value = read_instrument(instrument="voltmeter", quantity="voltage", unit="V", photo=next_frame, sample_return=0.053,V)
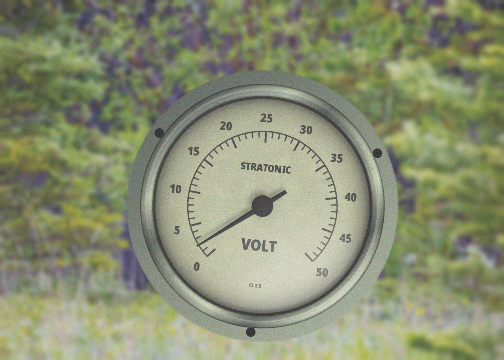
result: 2,V
